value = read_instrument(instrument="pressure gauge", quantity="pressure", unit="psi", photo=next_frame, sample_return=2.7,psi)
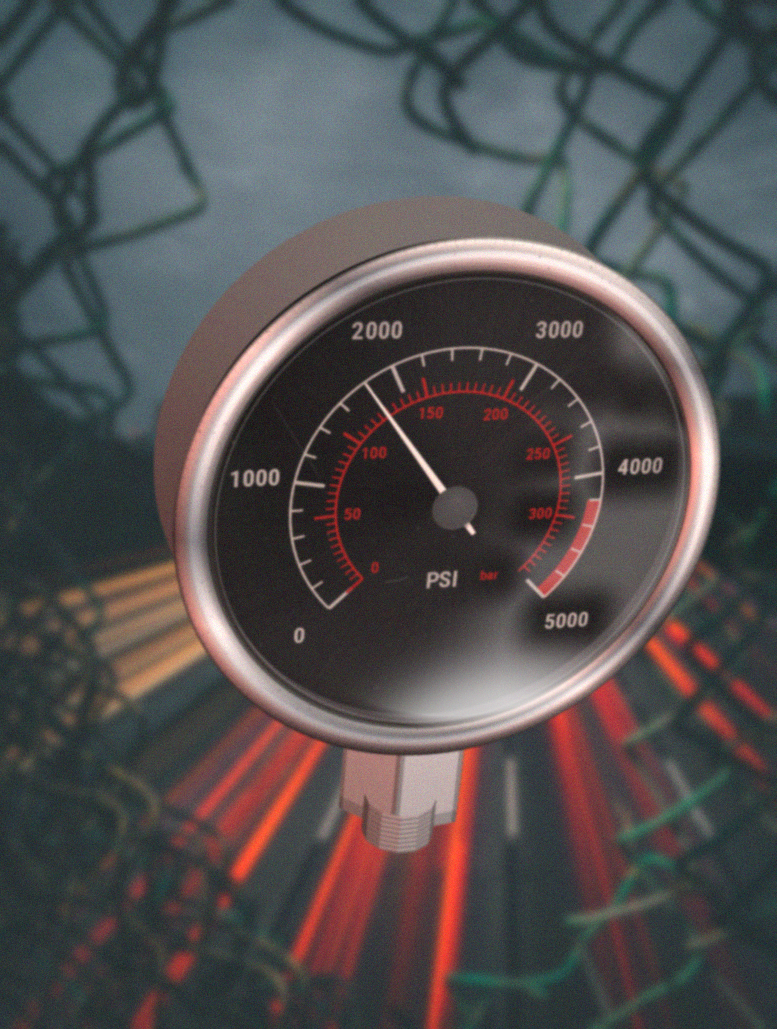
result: 1800,psi
